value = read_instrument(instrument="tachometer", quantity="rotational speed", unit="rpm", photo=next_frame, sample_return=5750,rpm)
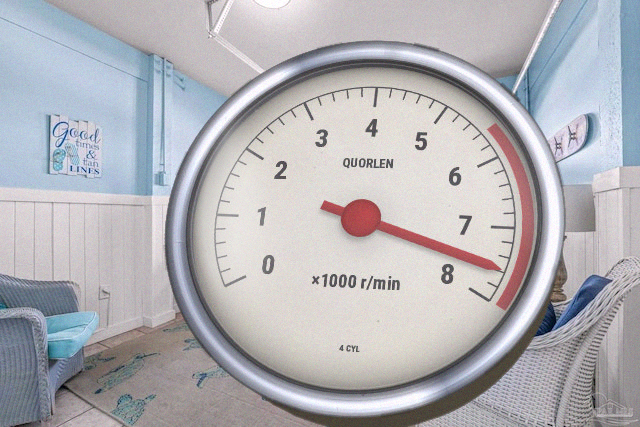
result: 7600,rpm
